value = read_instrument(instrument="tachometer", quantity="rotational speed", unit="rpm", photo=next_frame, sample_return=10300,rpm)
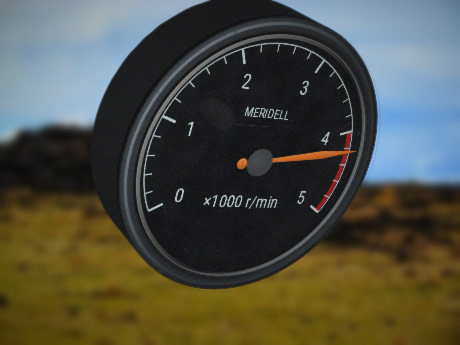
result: 4200,rpm
